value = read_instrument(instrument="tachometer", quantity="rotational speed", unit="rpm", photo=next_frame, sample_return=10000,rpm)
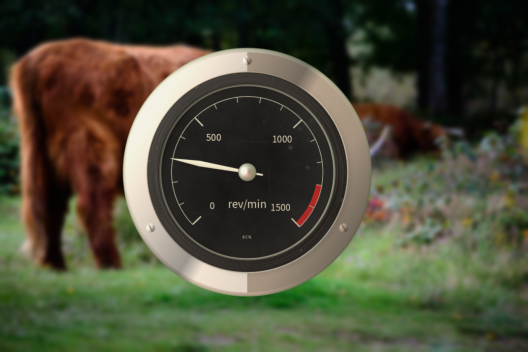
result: 300,rpm
